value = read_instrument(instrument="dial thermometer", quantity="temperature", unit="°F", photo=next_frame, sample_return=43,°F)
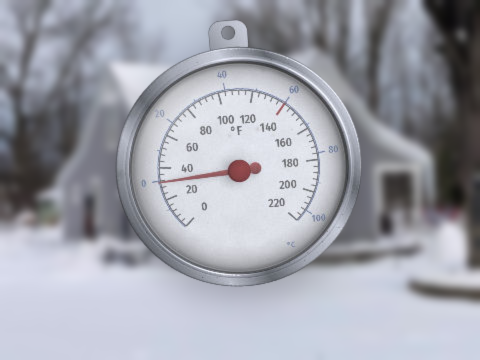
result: 32,°F
